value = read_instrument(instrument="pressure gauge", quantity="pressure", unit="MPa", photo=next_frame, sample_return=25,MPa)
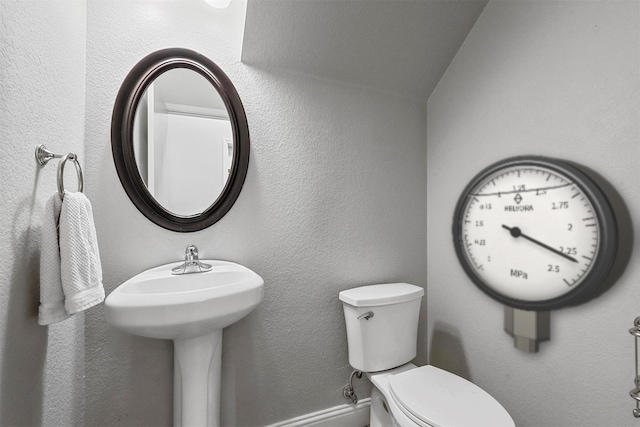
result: 2.3,MPa
